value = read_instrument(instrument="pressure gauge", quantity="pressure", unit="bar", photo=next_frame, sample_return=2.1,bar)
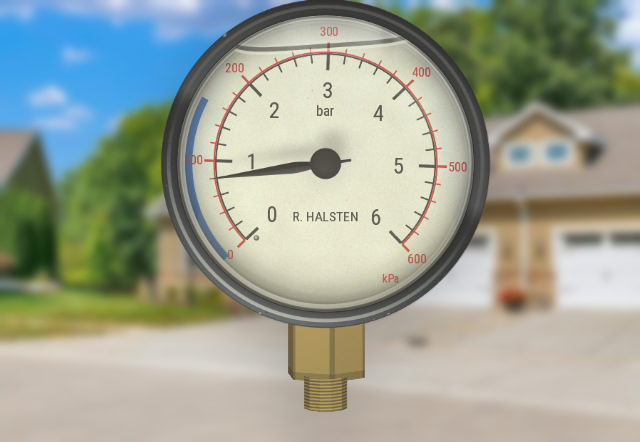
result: 0.8,bar
